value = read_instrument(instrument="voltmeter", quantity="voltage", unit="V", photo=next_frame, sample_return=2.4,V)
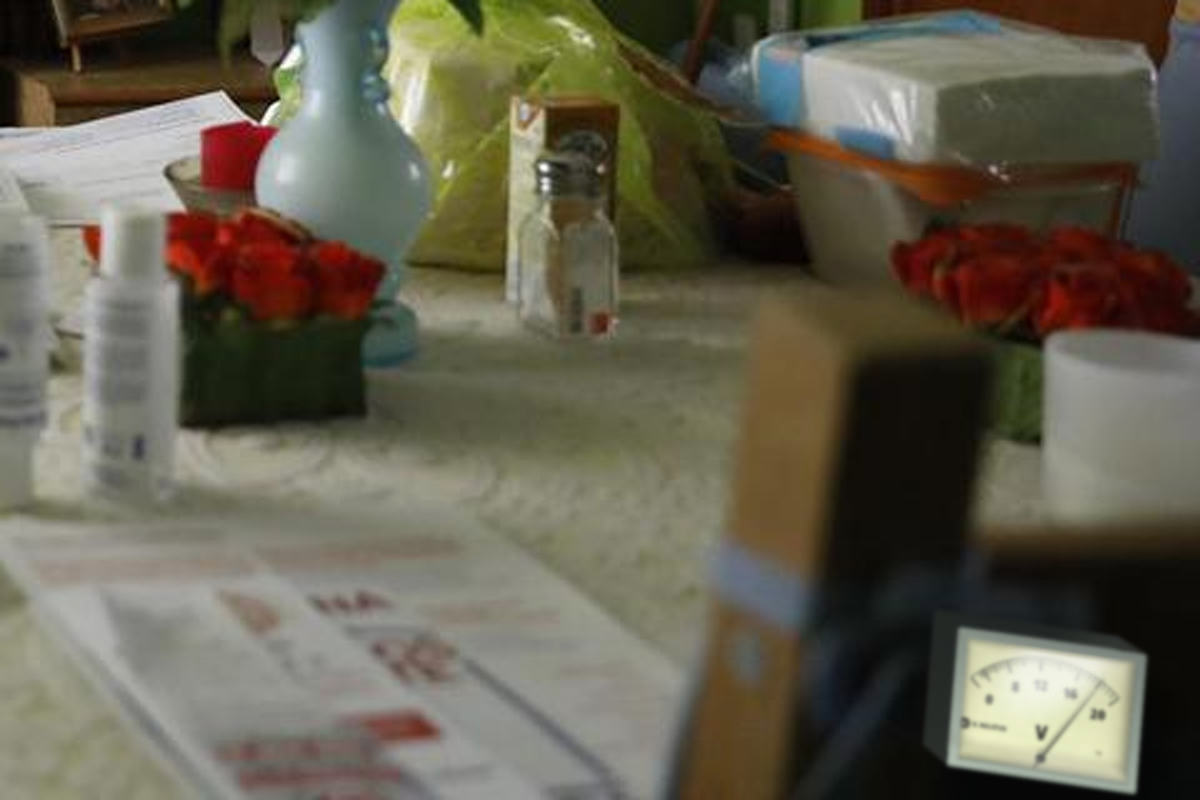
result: 18,V
